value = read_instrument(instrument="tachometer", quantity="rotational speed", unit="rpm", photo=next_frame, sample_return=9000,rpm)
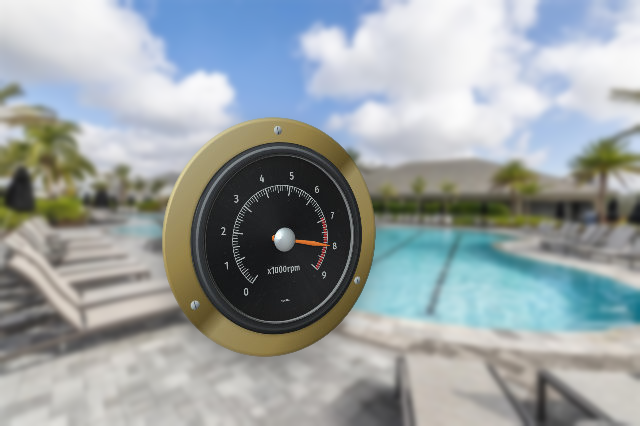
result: 8000,rpm
